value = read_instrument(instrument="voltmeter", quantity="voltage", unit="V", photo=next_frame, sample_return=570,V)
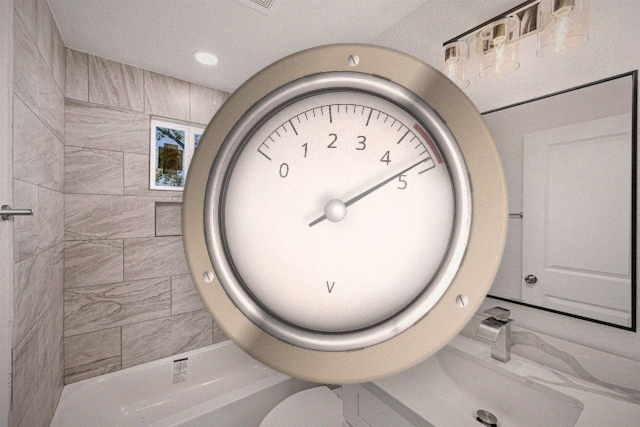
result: 4.8,V
